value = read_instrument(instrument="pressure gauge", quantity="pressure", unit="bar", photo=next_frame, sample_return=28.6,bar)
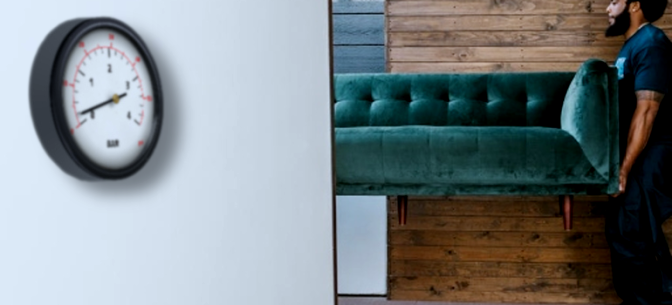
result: 0.2,bar
